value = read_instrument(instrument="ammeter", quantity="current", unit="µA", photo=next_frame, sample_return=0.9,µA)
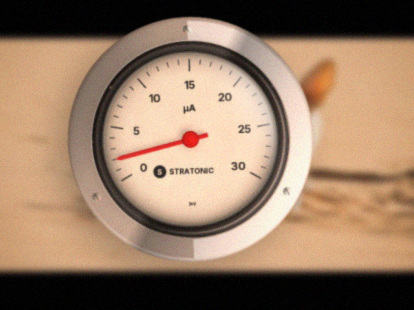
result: 2,µA
